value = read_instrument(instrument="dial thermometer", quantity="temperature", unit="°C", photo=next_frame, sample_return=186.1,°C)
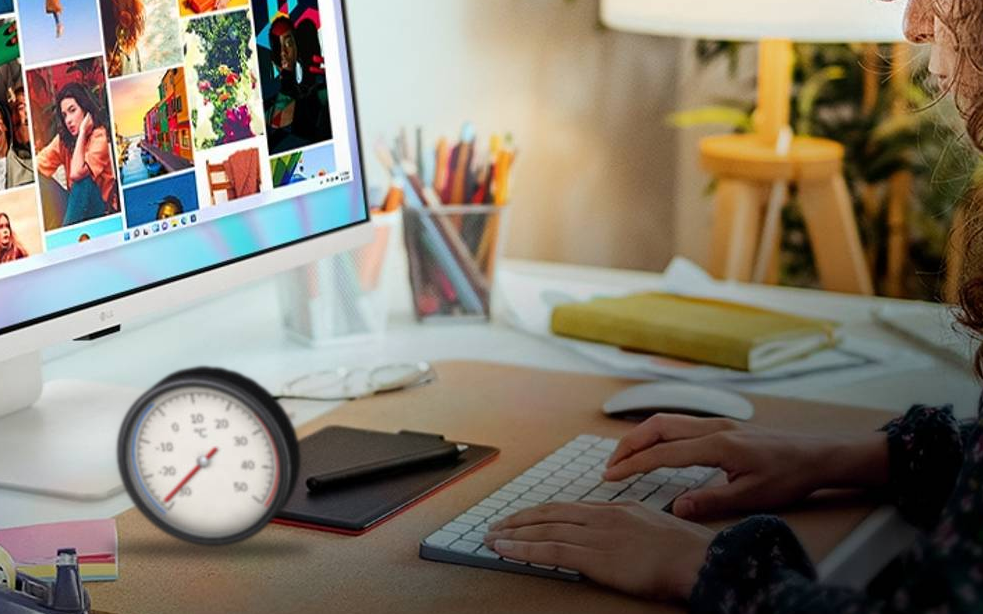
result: -28,°C
